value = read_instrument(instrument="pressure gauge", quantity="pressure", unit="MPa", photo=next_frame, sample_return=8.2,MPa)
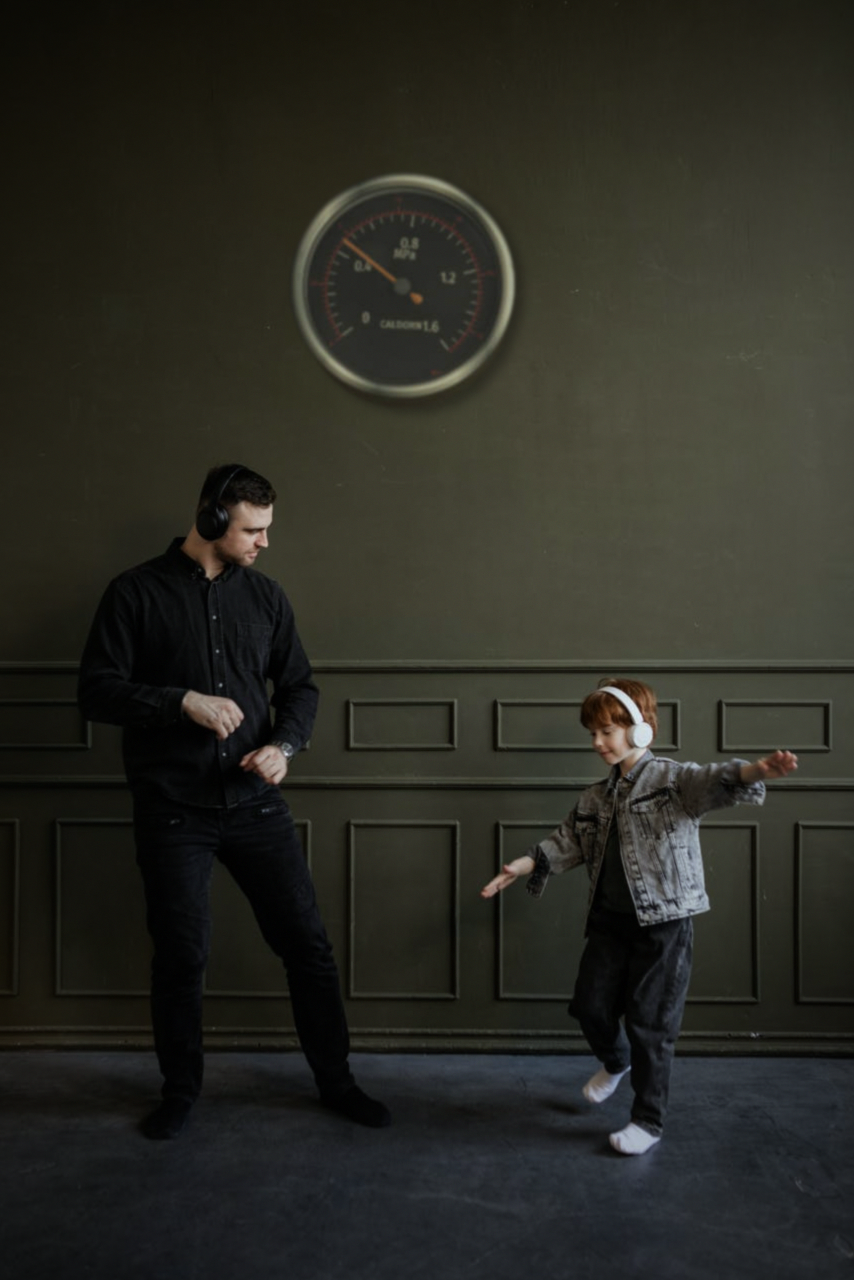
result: 0.45,MPa
